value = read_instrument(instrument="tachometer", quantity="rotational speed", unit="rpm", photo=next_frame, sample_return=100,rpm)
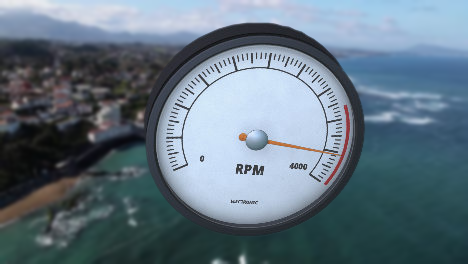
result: 3600,rpm
